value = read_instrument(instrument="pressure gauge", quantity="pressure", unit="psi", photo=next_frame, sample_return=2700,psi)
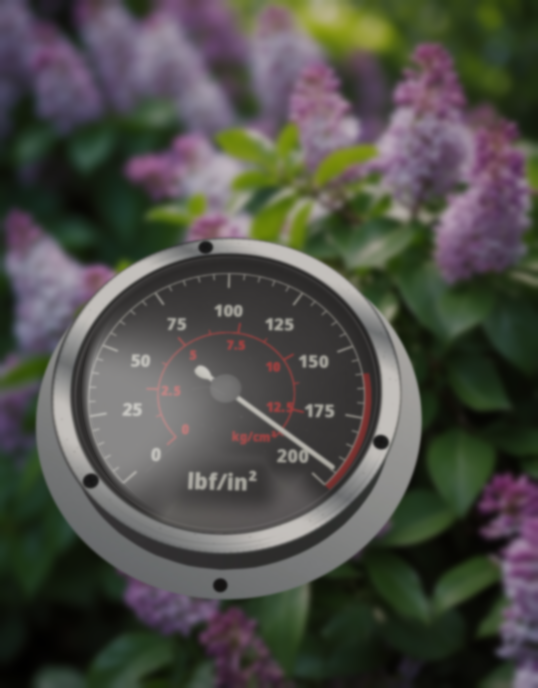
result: 195,psi
